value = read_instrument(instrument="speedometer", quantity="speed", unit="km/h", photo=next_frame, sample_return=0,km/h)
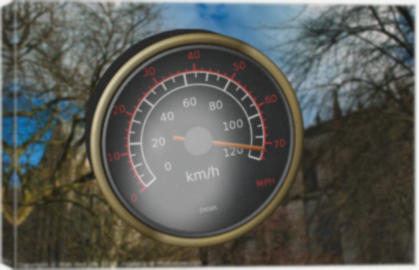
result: 115,km/h
